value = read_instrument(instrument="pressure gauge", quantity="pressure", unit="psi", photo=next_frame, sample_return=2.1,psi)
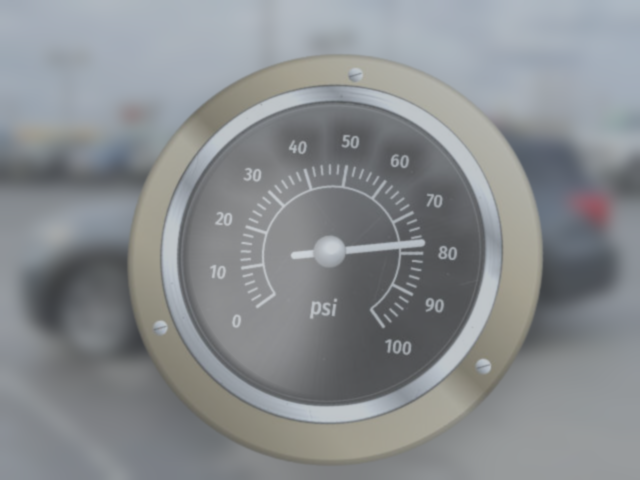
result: 78,psi
